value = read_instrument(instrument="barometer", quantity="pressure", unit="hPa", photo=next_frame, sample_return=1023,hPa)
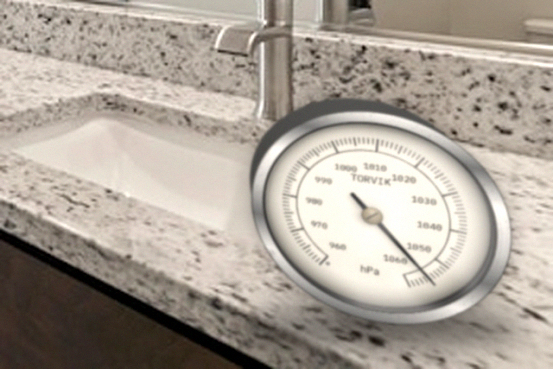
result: 1055,hPa
